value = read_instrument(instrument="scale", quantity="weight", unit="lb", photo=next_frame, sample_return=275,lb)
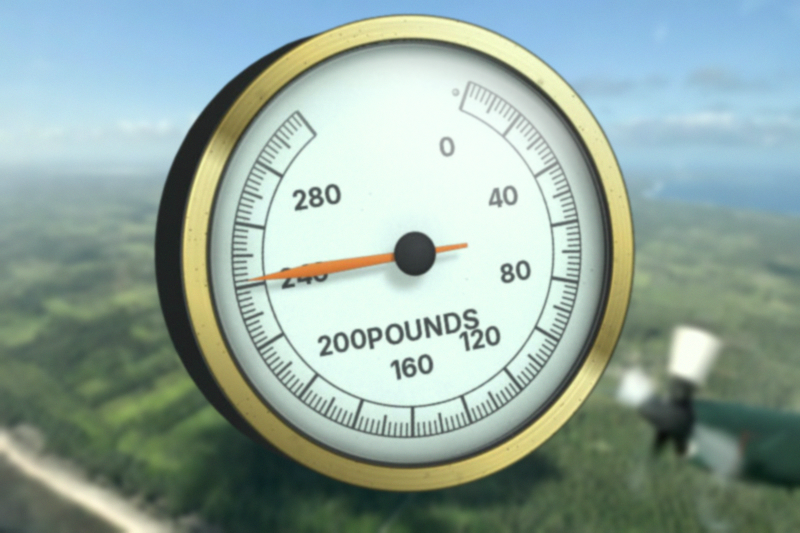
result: 242,lb
